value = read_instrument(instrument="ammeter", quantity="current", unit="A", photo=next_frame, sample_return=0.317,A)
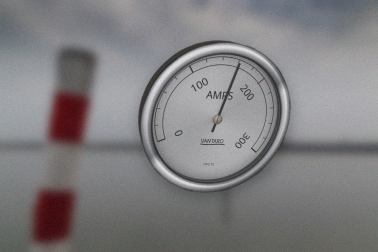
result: 160,A
